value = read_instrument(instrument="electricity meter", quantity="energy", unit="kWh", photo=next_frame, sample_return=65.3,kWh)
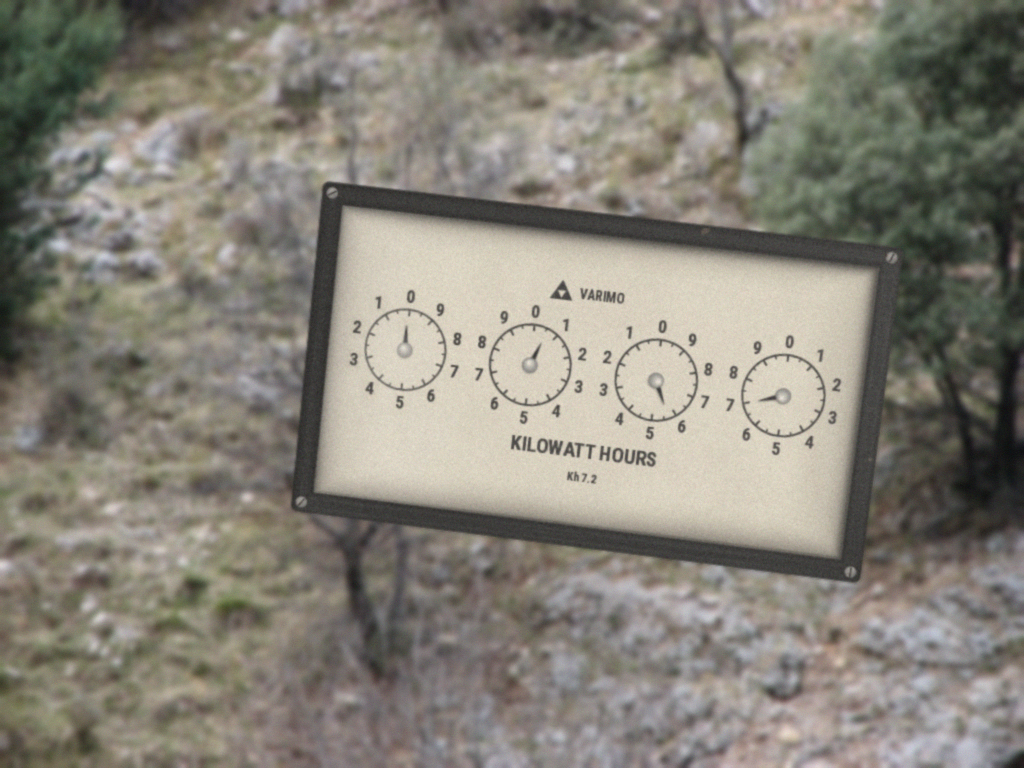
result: 57,kWh
